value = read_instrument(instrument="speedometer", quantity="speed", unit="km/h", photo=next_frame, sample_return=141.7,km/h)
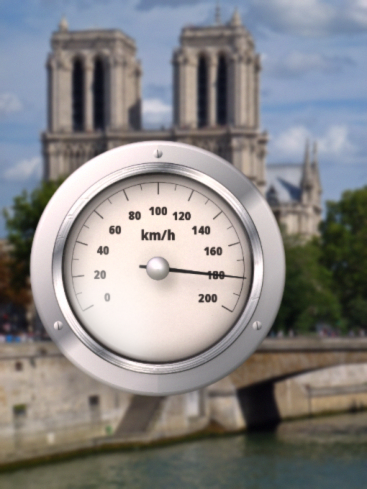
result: 180,km/h
